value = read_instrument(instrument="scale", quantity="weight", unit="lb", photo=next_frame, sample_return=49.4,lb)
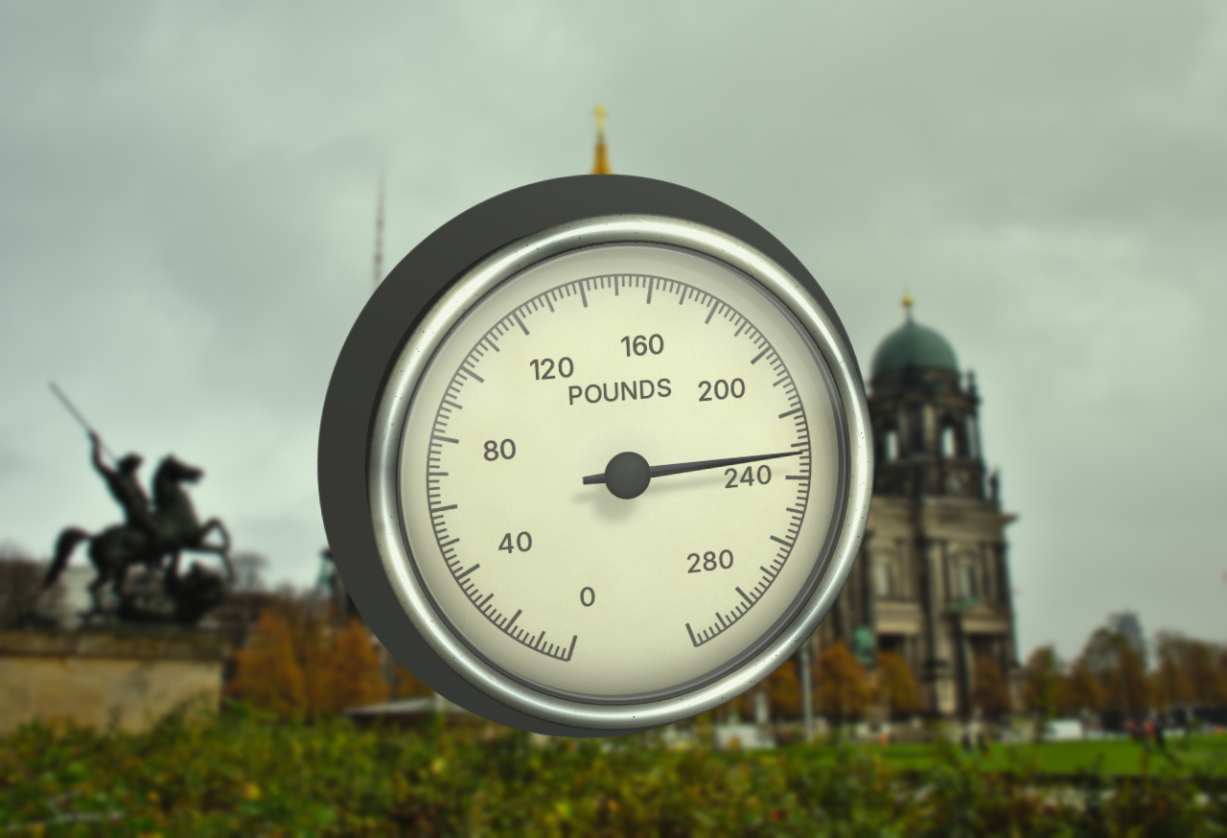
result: 232,lb
